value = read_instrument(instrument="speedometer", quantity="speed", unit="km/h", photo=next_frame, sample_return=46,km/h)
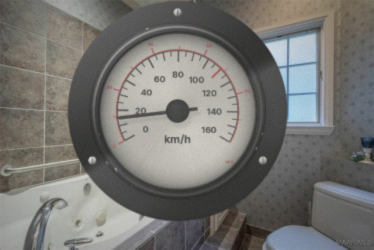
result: 15,km/h
